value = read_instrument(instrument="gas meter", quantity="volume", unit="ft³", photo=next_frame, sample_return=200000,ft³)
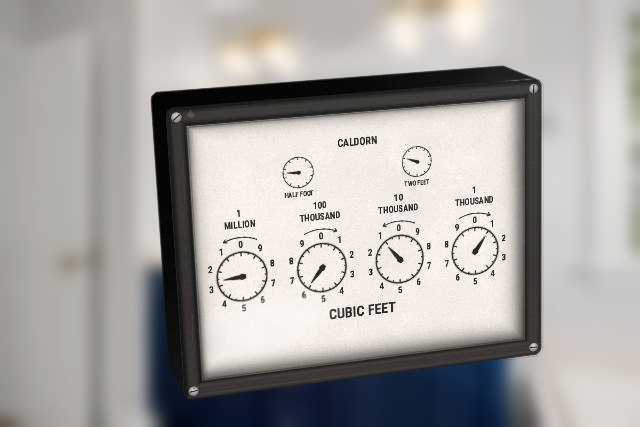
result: 261100,ft³
